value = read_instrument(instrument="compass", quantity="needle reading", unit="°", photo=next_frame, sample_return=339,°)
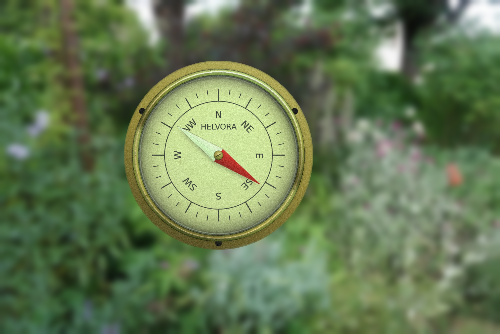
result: 125,°
